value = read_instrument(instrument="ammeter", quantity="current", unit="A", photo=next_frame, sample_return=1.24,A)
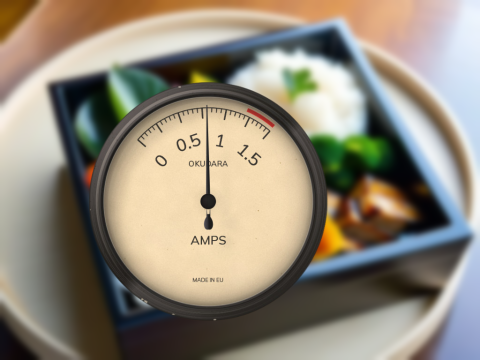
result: 0.8,A
